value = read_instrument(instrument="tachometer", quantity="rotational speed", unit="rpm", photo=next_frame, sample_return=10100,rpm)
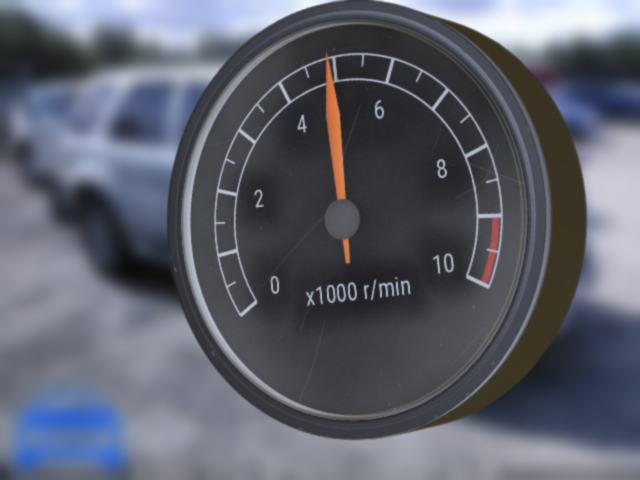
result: 5000,rpm
